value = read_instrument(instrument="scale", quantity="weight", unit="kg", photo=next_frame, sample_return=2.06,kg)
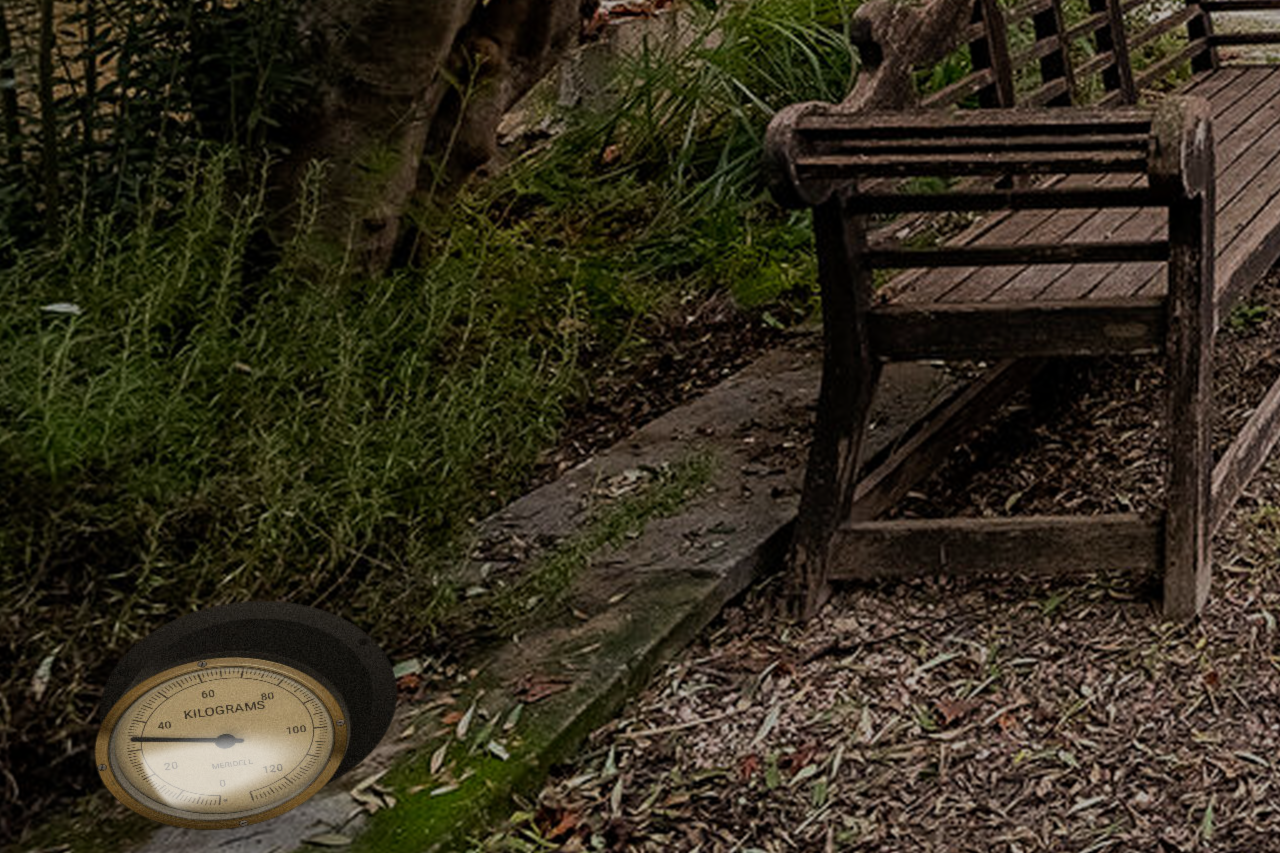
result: 35,kg
